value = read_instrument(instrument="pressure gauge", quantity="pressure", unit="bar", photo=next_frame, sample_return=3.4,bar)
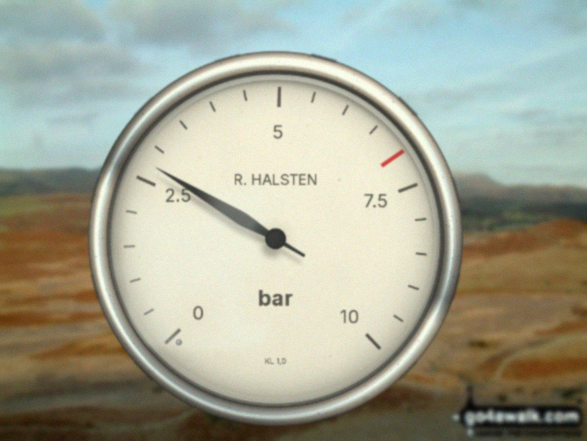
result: 2.75,bar
